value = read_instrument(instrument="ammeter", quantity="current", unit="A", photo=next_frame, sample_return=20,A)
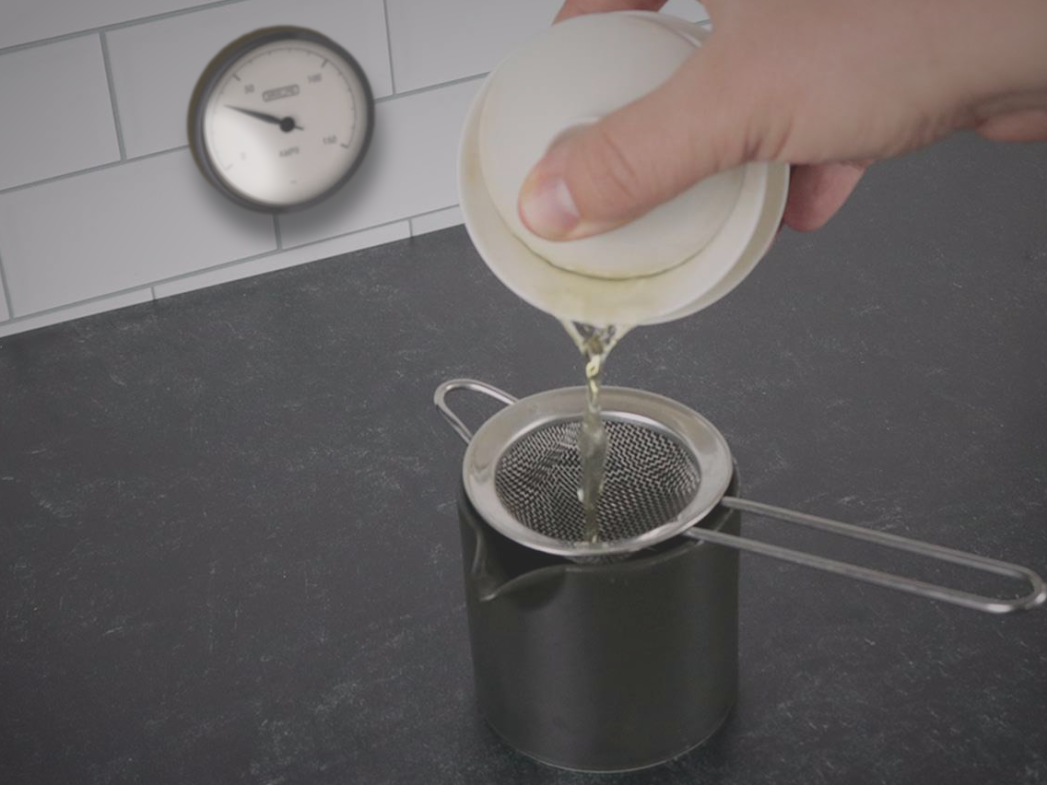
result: 35,A
